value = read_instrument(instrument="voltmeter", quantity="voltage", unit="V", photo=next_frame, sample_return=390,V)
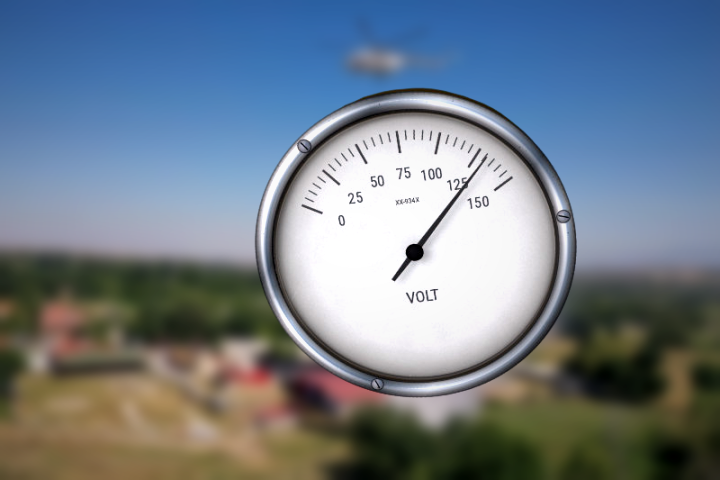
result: 130,V
